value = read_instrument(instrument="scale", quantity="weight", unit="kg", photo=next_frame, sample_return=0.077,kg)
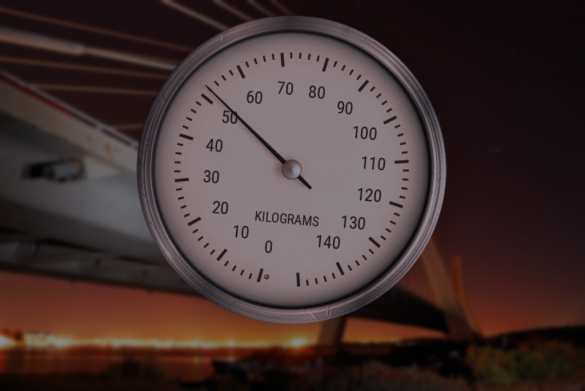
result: 52,kg
